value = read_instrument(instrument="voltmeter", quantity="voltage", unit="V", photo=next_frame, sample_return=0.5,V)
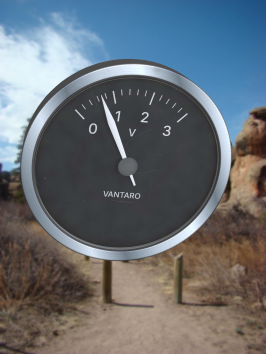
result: 0.7,V
